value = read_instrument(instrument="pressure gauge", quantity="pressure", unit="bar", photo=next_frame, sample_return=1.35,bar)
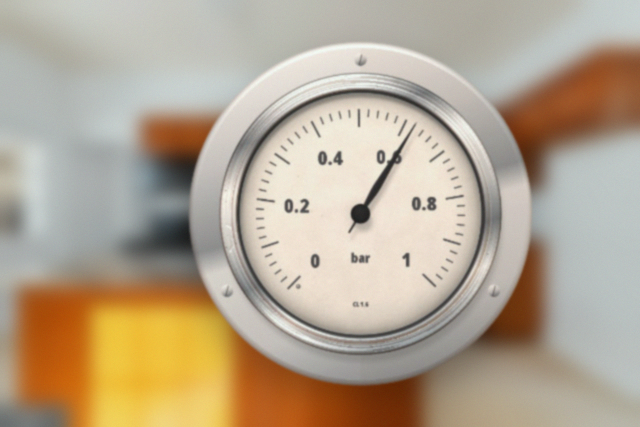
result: 0.62,bar
